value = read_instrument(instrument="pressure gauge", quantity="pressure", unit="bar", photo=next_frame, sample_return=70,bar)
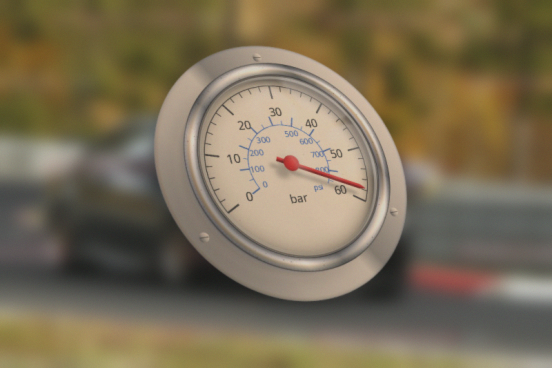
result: 58,bar
